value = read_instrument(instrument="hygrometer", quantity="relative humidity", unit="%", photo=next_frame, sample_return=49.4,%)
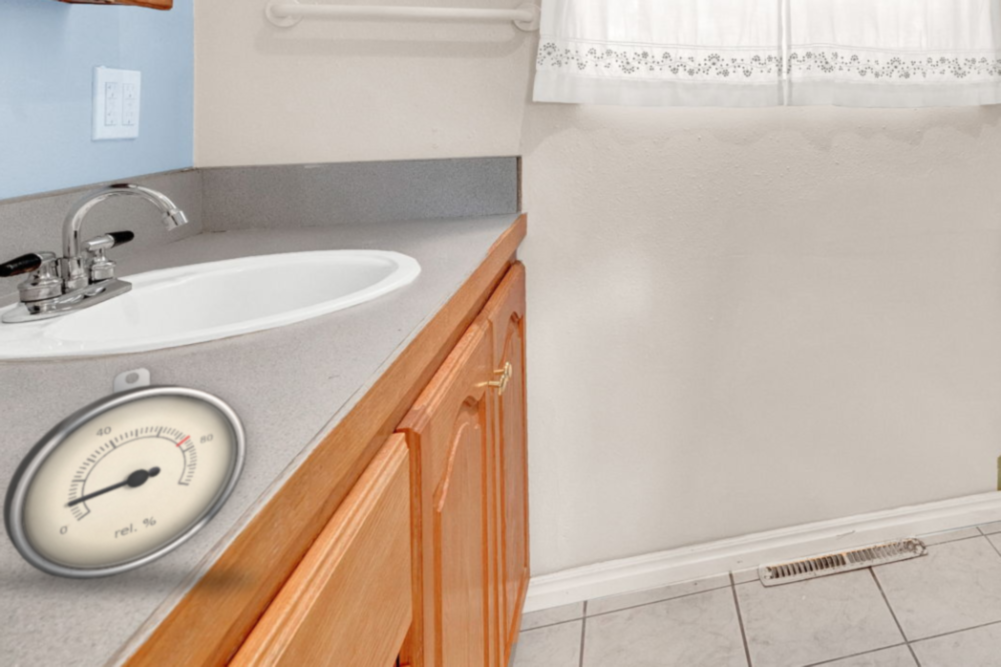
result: 10,%
